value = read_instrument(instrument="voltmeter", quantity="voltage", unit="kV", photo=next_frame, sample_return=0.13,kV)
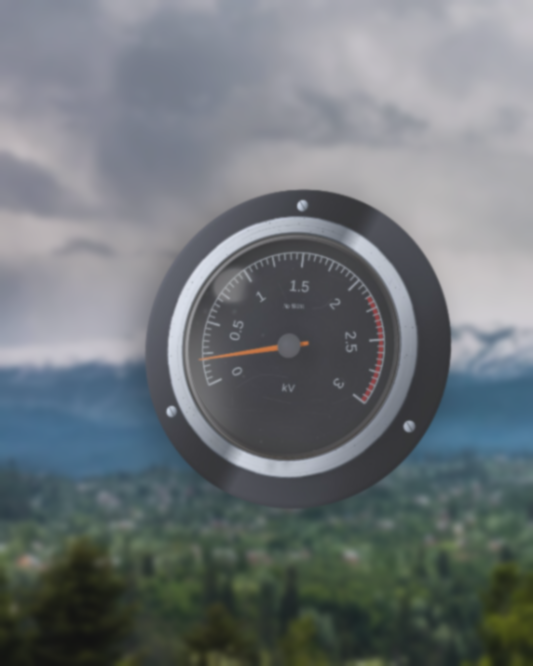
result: 0.2,kV
